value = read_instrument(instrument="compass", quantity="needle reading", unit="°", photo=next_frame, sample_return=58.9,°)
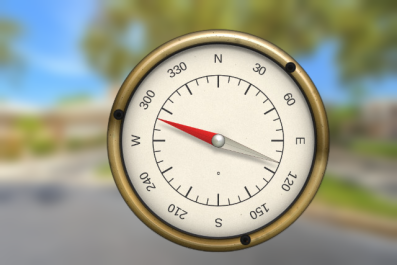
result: 290,°
